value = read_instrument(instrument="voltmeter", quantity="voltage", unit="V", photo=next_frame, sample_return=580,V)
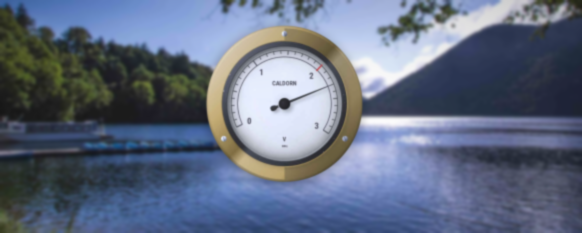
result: 2.3,V
